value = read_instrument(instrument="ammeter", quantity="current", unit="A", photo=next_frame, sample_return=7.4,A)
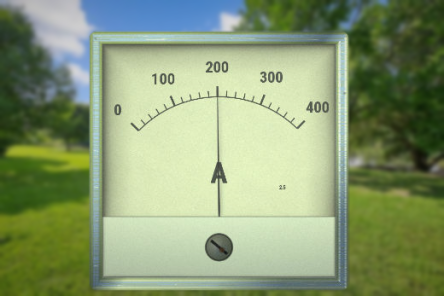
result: 200,A
